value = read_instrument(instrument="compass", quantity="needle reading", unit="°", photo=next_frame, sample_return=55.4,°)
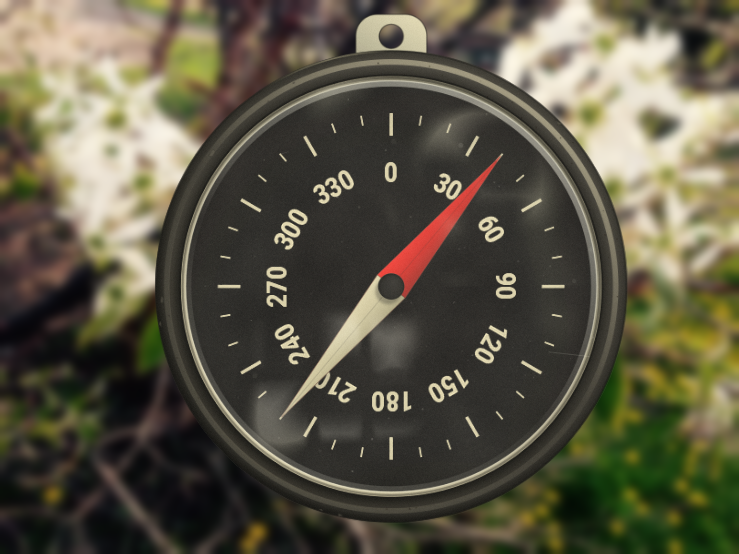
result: 40,°
